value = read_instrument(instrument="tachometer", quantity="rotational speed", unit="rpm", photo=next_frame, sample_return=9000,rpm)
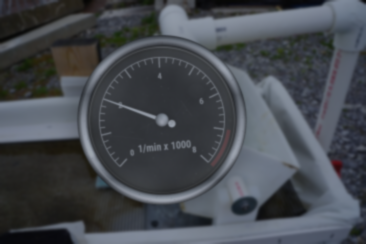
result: 2000,rpm
